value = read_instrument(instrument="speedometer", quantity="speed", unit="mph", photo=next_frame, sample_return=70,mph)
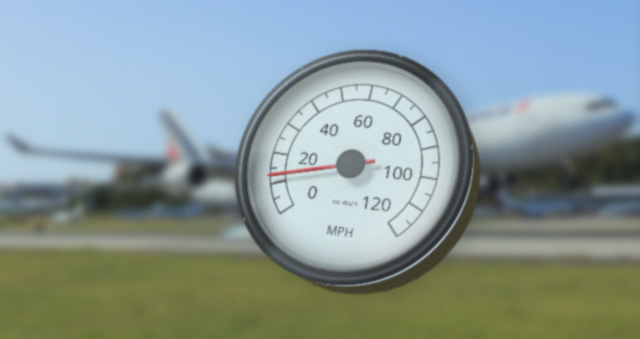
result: 12.5,mph
